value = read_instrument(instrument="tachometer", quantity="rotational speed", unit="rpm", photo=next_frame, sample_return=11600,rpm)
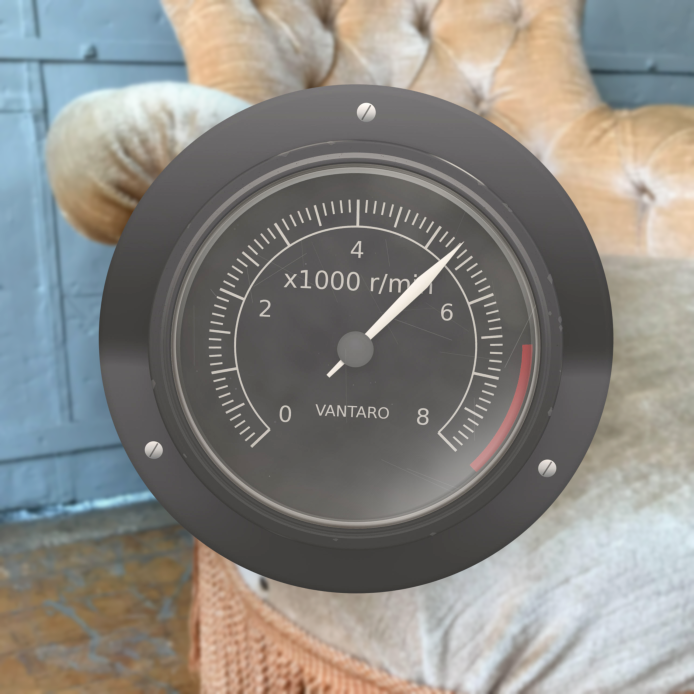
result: 5300,rpm
